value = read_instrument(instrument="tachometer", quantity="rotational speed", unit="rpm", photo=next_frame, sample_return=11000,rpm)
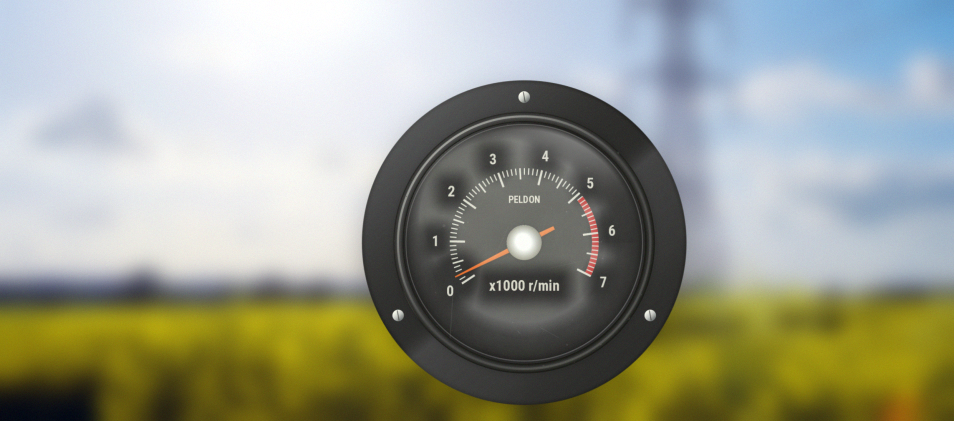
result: 200,rpm
